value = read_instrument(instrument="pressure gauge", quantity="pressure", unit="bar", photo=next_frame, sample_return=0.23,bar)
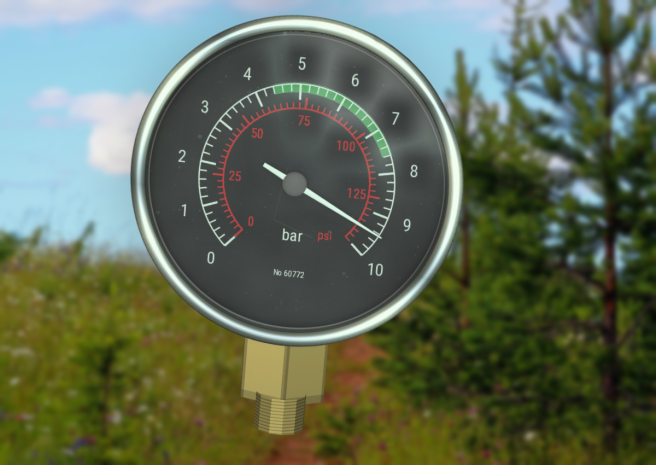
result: 9.4,bar
